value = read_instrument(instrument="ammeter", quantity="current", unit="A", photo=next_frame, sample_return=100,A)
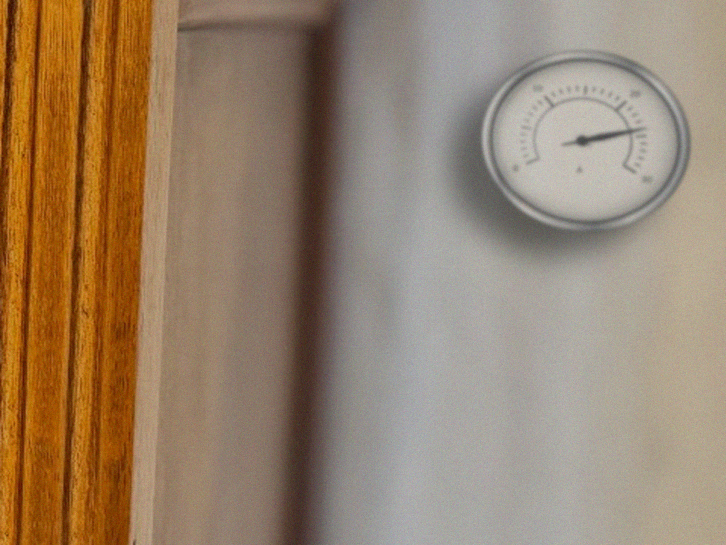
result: 24,A
